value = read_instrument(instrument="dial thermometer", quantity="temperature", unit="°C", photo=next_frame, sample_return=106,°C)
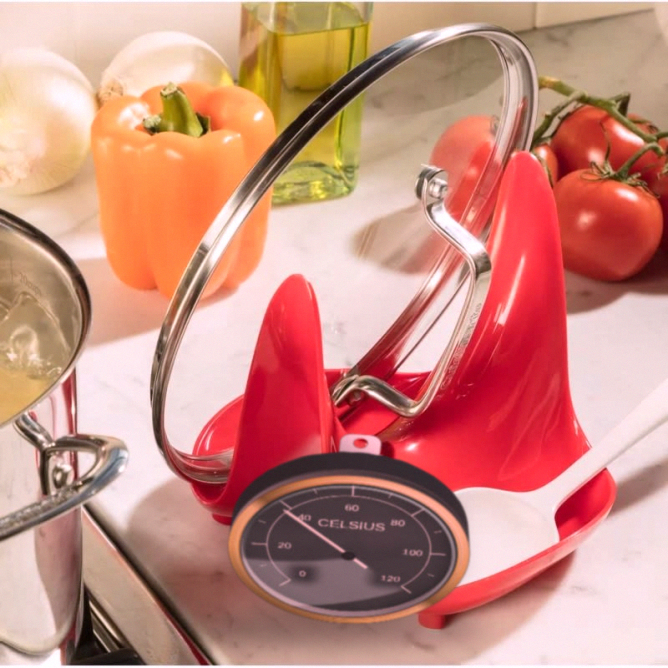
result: 40,°C
